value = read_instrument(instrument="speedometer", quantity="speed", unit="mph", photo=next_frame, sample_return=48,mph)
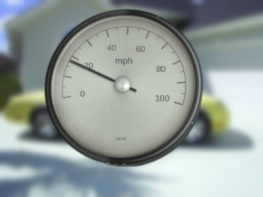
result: 17.5,mph
